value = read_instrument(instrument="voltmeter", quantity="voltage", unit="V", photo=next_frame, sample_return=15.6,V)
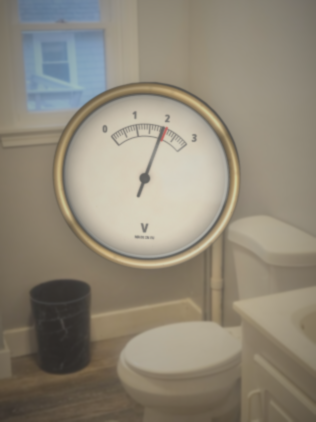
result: 2,V
